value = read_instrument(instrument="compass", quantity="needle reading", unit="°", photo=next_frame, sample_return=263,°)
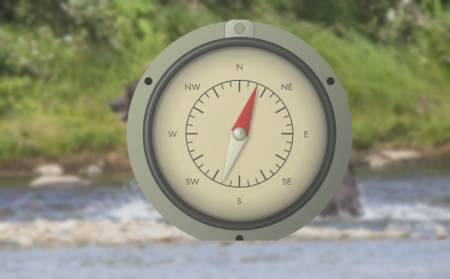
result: 20,°
